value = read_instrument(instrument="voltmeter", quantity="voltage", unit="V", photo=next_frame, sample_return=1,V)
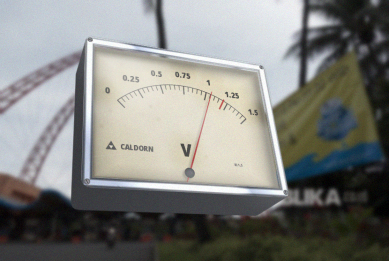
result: 1.05,V
